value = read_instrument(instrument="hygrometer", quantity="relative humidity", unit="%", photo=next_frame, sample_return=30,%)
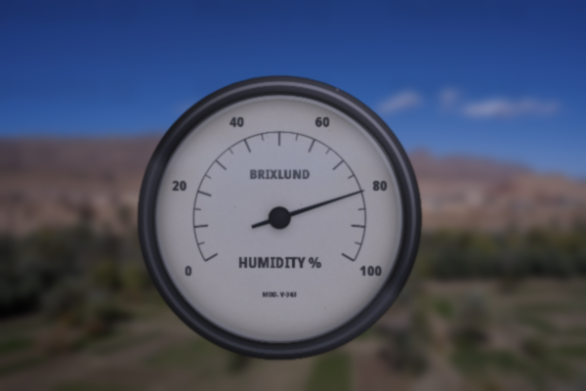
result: 80,%
